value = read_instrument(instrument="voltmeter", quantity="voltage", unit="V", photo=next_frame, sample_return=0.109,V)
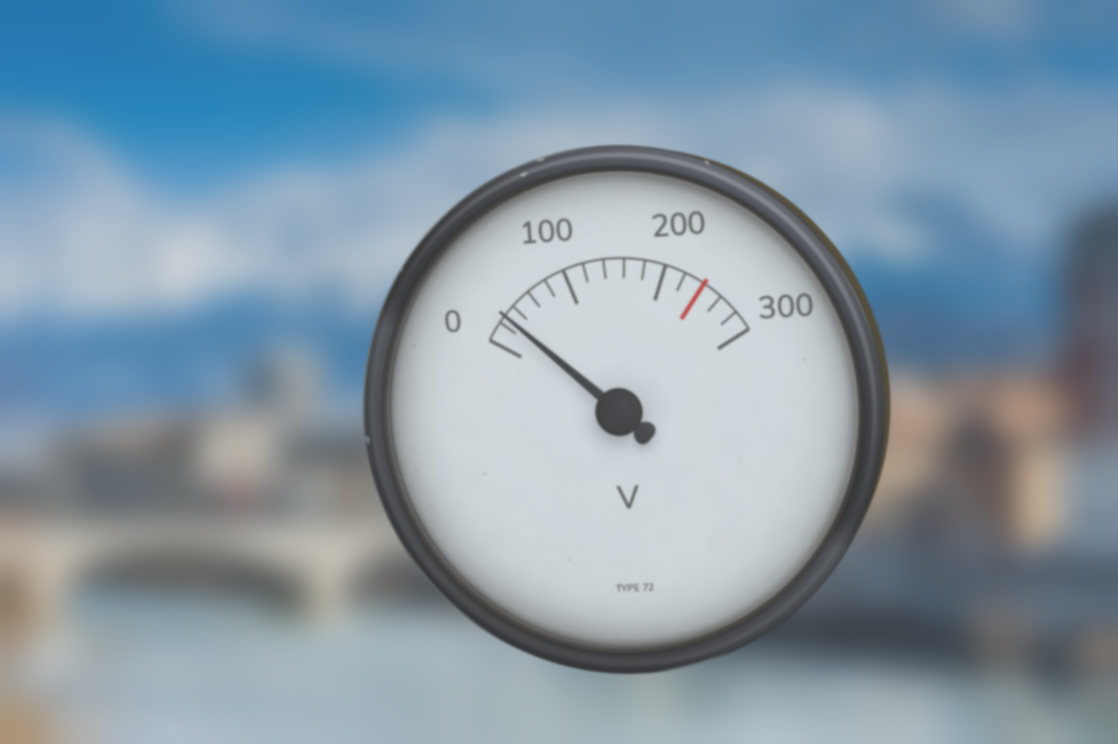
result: 30,V
